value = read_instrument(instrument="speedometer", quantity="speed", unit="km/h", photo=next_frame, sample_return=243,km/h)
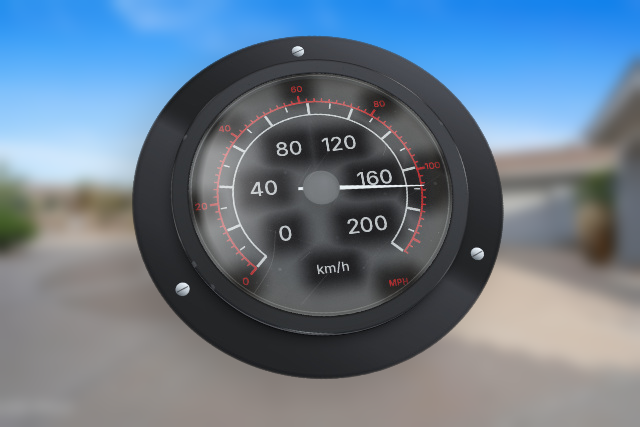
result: 170,km/h
